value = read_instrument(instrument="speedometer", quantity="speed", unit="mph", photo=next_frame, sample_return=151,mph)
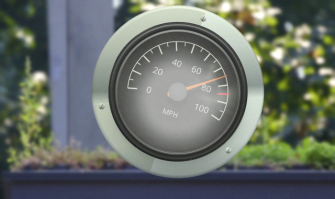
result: 75,mph
